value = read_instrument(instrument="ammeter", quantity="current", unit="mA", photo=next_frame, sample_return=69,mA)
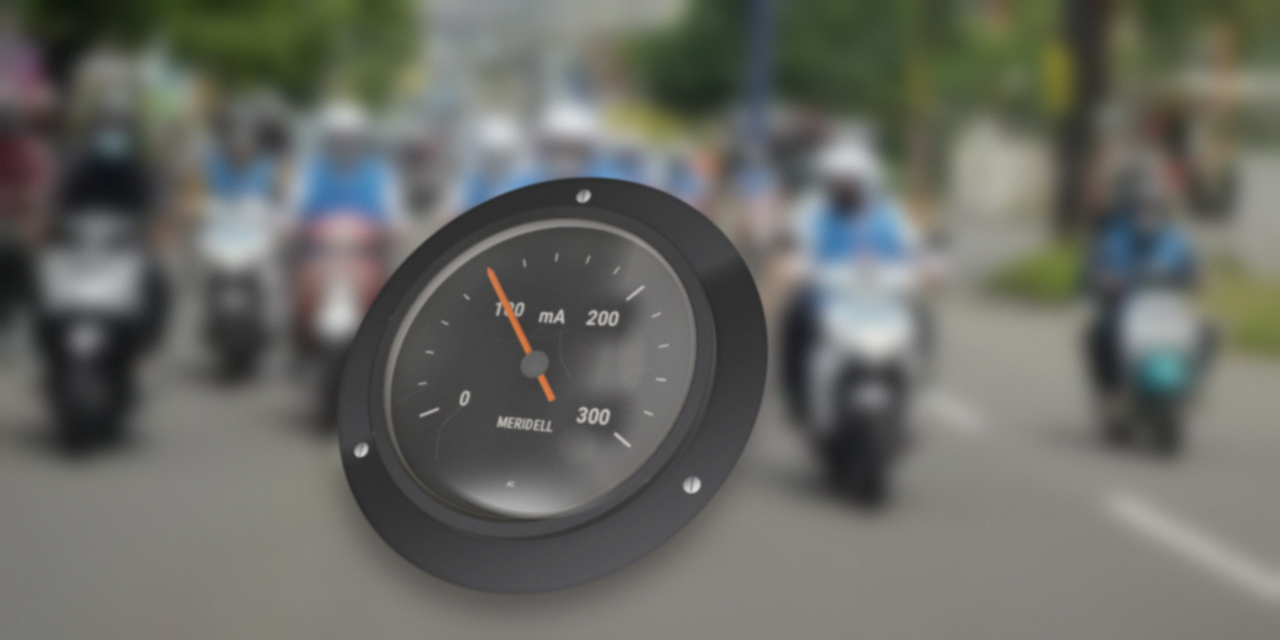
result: 100,mA
